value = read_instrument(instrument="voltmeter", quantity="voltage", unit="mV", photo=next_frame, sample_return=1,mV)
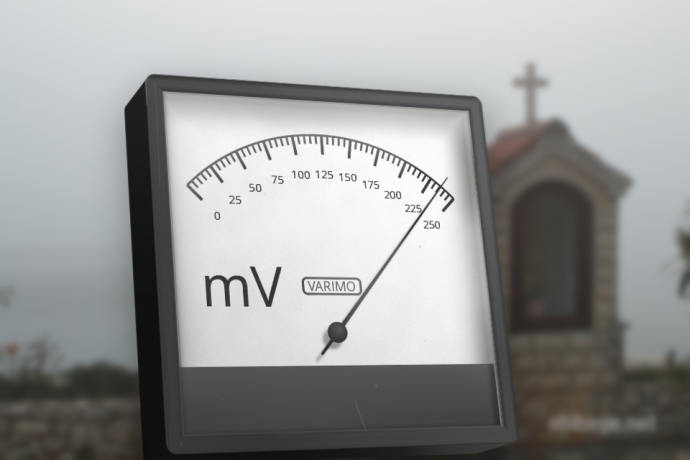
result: 235,mV
